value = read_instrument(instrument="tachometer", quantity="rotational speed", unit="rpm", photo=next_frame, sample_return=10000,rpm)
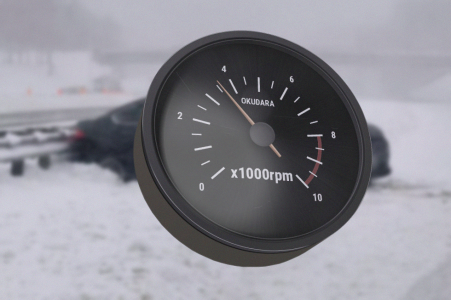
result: 3500,rpm
